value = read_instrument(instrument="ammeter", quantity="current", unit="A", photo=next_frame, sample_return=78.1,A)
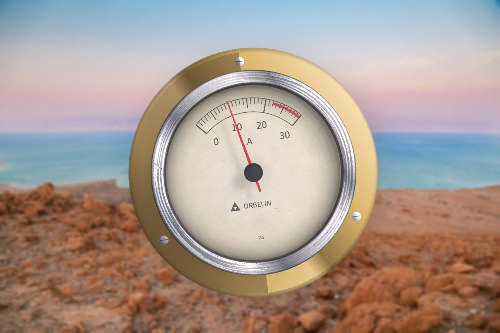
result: 10,A
